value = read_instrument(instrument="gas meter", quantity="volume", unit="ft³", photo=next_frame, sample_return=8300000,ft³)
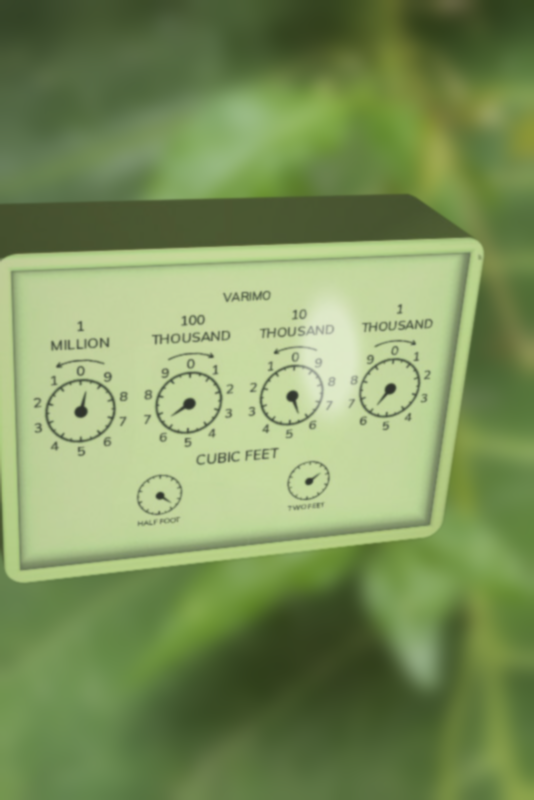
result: 965600,ft³
